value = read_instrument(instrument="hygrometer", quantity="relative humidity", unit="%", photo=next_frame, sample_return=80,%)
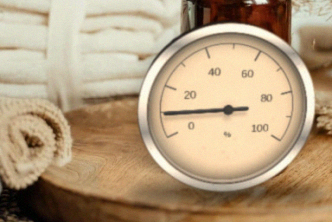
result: 10,%
